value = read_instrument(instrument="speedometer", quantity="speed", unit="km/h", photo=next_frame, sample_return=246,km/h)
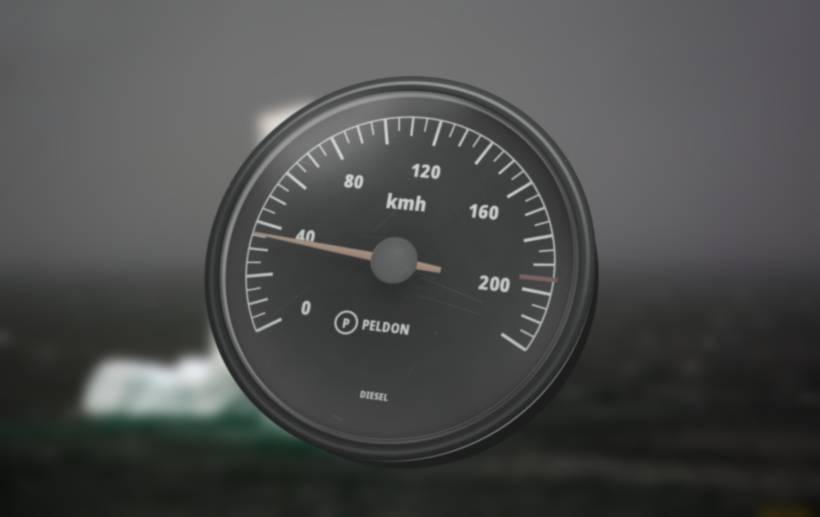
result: 35,km/h
